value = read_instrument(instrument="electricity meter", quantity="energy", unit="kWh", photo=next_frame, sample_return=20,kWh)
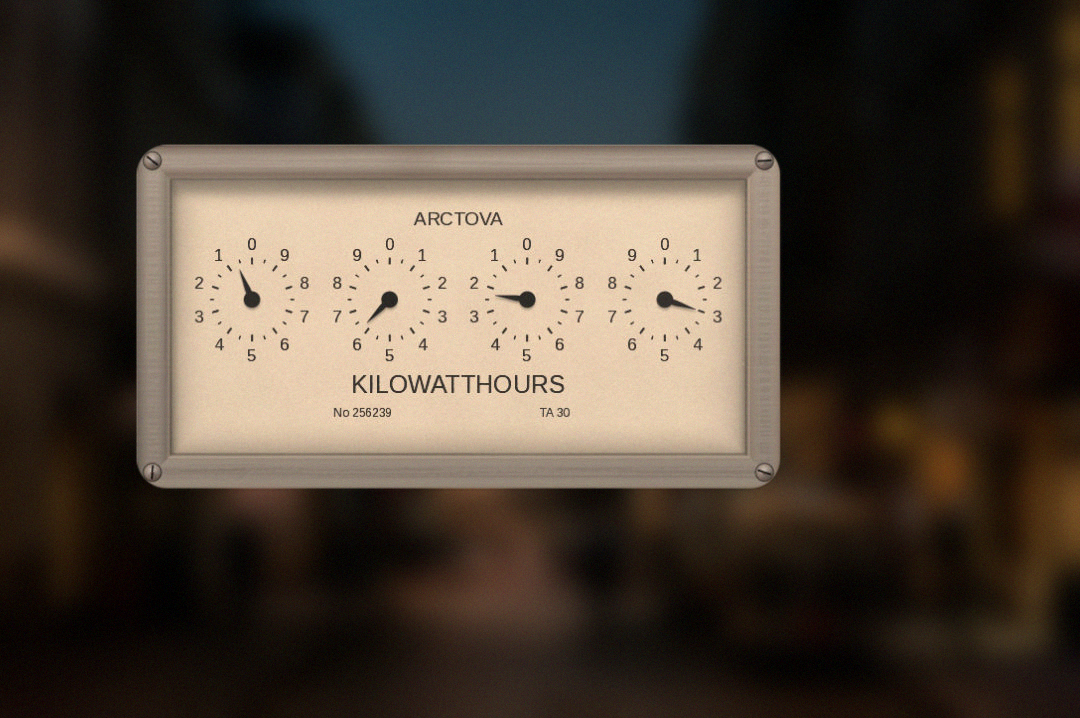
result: 623,kWh
